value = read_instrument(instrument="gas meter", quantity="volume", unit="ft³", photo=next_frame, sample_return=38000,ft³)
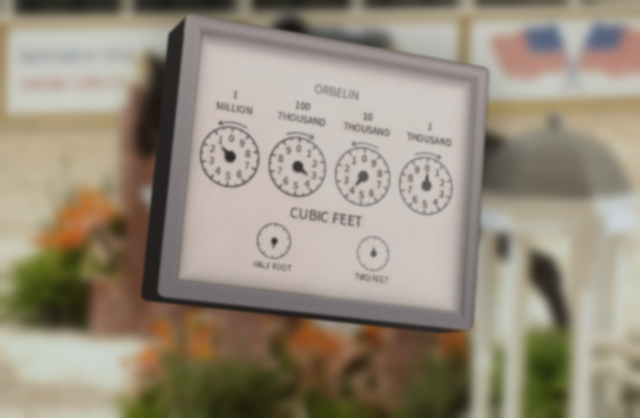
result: 134000,ft³
